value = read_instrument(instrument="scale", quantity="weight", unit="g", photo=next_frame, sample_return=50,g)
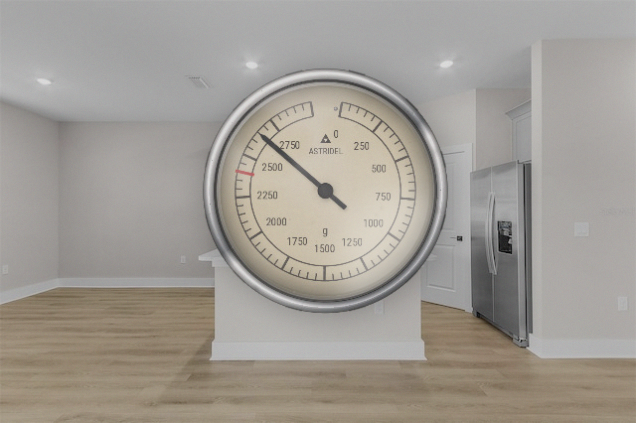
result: 2650,g
